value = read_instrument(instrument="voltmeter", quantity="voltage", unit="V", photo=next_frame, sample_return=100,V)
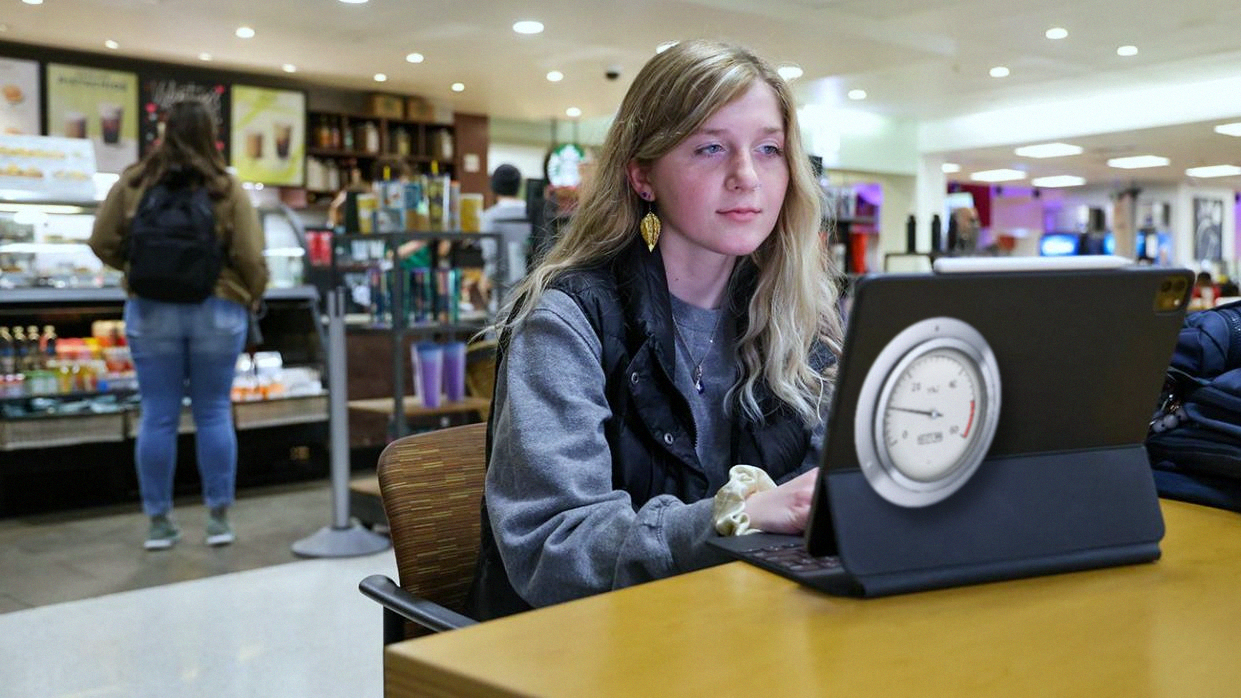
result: 10,V
